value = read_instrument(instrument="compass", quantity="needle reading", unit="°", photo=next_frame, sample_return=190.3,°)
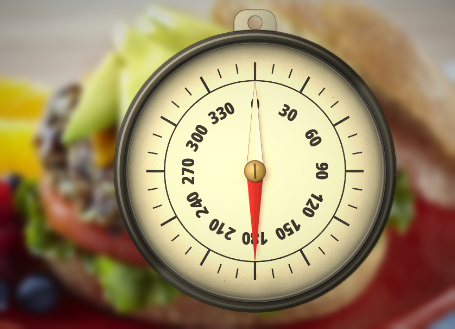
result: 180,°
